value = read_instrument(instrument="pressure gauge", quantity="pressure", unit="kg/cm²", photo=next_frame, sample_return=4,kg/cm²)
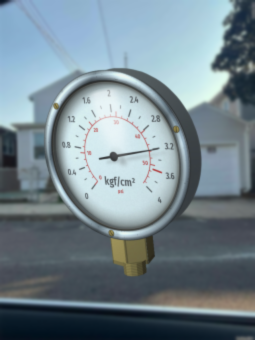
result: 3.2,kg/cm²
